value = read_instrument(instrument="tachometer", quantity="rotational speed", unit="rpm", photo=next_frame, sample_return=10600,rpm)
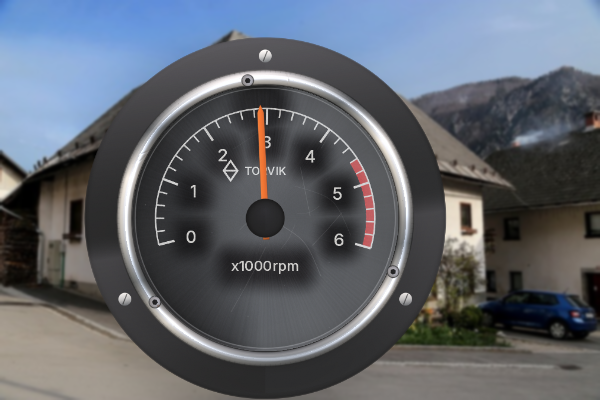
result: 2900,rpm
